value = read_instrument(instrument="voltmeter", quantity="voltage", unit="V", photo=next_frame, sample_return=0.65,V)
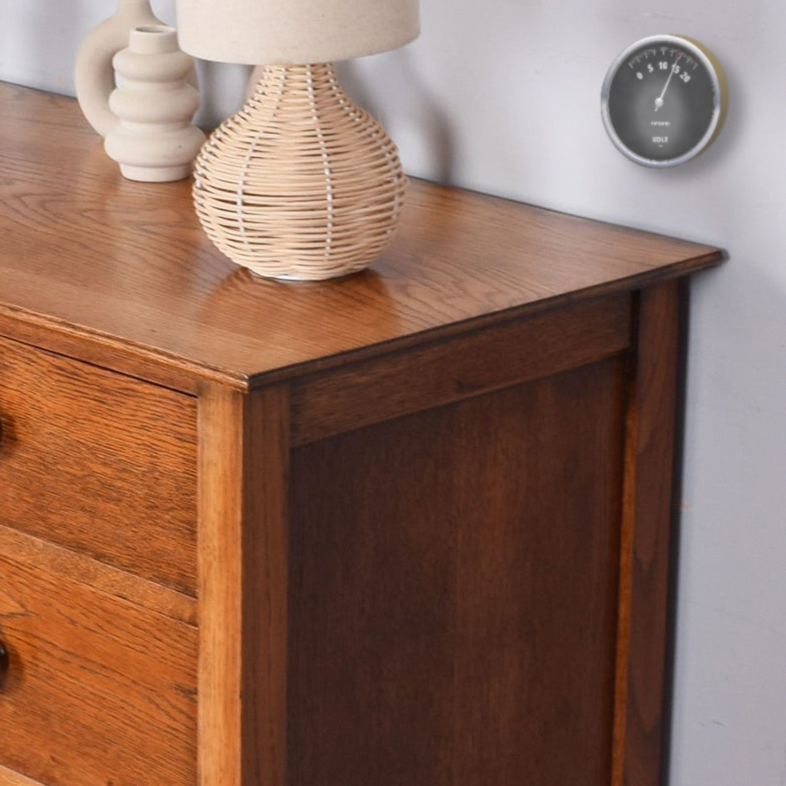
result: 15,V
